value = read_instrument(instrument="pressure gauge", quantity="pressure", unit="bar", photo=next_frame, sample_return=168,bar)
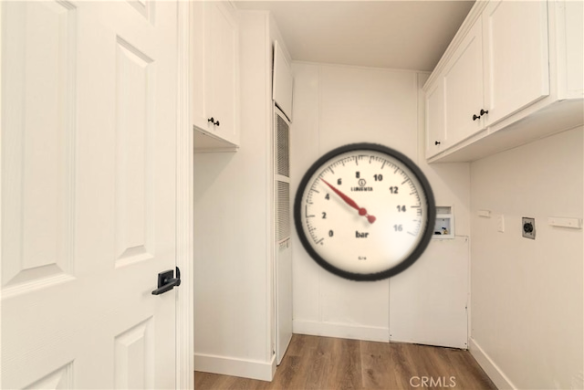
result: 5,bar
